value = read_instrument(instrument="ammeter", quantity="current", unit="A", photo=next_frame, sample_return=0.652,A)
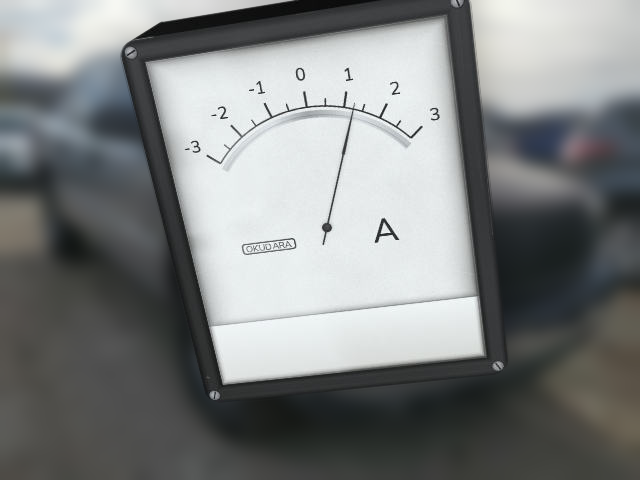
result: 1.25,A
